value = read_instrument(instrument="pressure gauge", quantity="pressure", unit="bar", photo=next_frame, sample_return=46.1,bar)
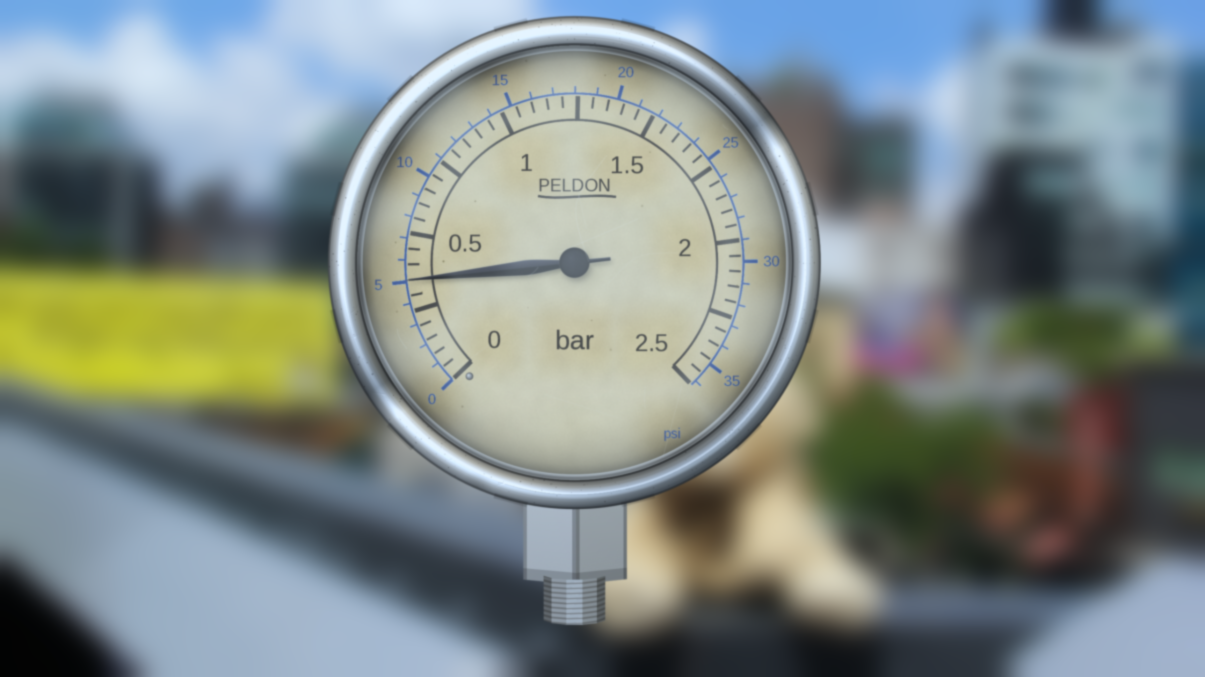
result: 0.35,bar
